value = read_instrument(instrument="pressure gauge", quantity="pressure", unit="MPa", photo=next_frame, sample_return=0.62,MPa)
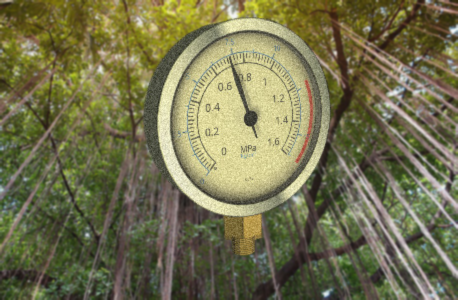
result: 0.7,MPa
